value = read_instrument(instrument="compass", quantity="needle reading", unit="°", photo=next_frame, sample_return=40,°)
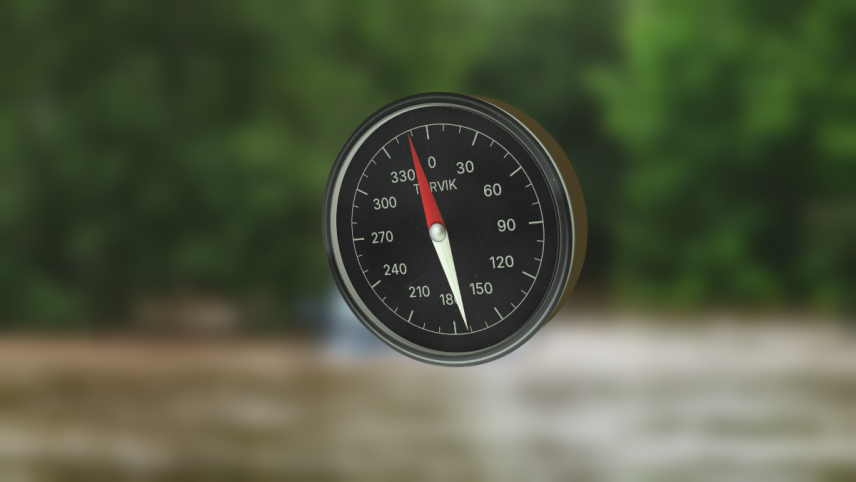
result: 350,°
